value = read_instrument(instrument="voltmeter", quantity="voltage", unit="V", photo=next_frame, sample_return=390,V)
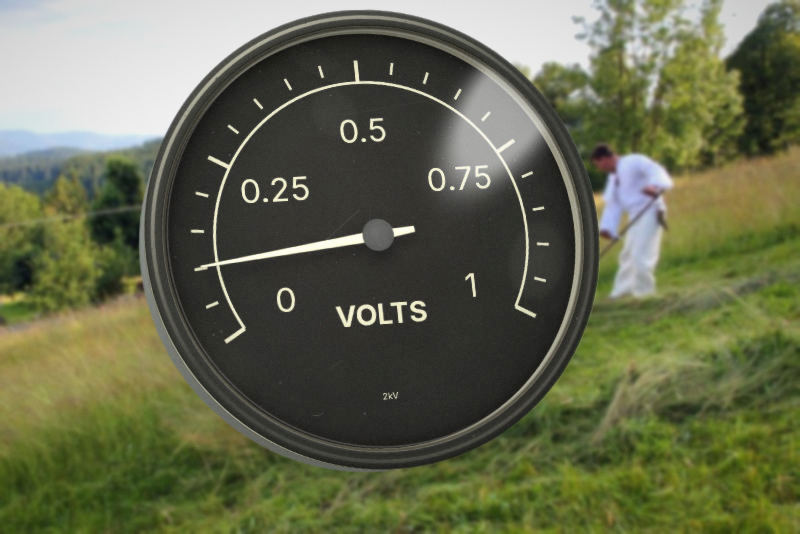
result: 0.1,V
